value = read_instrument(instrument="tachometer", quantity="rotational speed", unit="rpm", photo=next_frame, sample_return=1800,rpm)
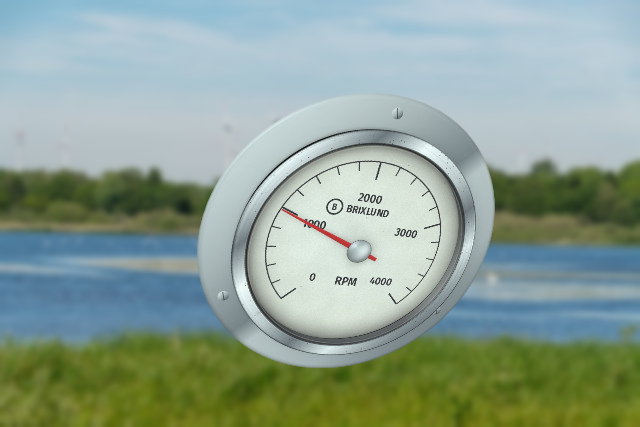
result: 1000,rpm
